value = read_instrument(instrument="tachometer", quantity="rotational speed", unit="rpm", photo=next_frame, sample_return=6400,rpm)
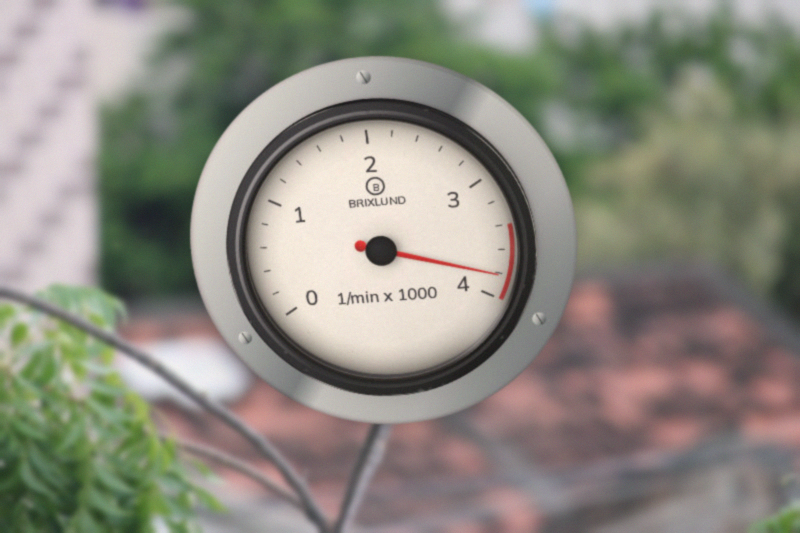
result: 3800,rpm
